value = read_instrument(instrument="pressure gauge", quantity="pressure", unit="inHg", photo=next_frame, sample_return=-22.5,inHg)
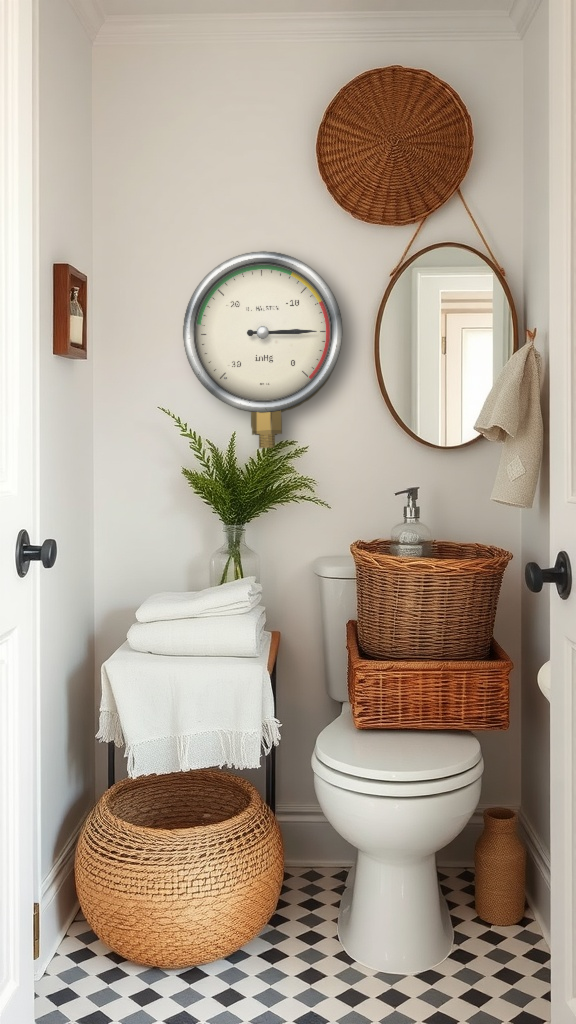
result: -5,inHg
